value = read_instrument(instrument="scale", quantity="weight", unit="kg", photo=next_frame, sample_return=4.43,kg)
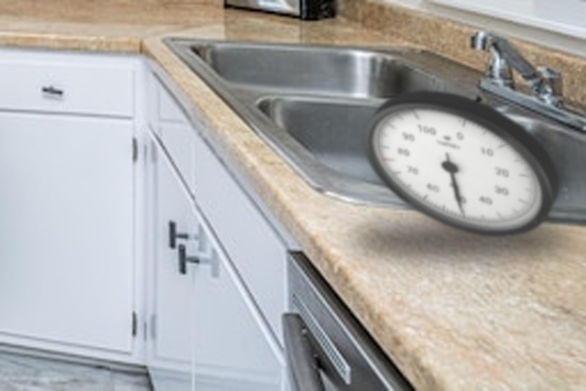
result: 50,kg
